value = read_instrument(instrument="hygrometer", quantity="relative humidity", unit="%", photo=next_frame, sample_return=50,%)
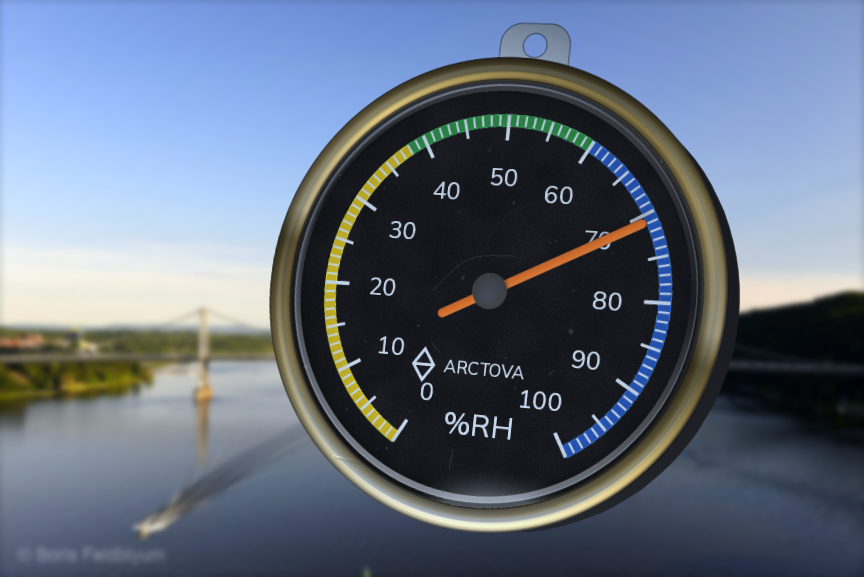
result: 71,%
